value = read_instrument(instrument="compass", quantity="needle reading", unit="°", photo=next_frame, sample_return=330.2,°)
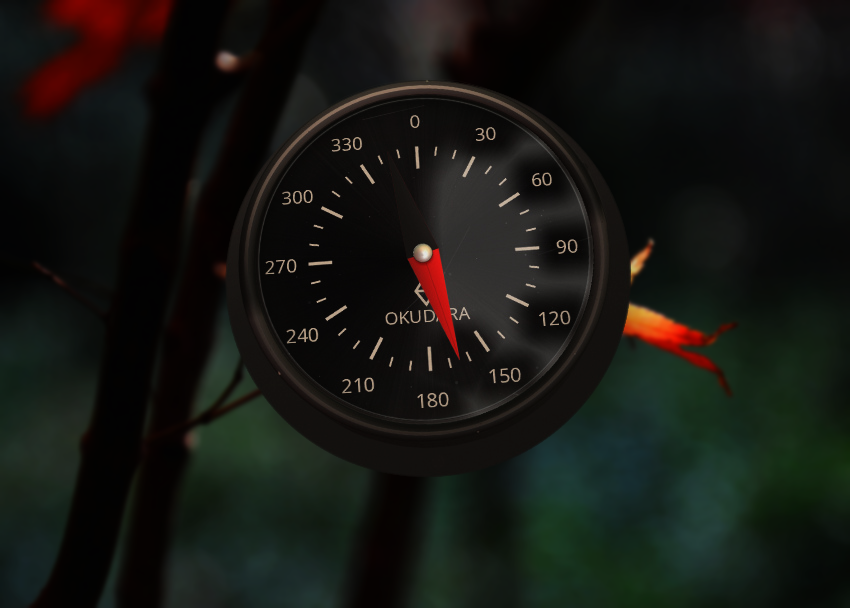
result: 165,°
